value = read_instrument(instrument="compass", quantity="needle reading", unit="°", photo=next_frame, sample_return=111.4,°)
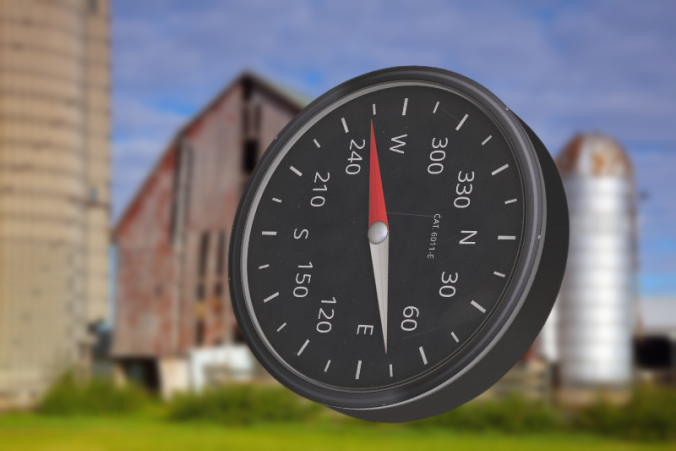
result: 255,°
